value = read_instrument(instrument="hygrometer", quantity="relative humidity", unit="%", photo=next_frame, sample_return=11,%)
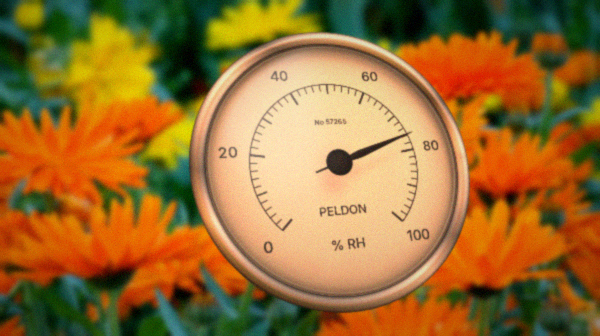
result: 76,%
